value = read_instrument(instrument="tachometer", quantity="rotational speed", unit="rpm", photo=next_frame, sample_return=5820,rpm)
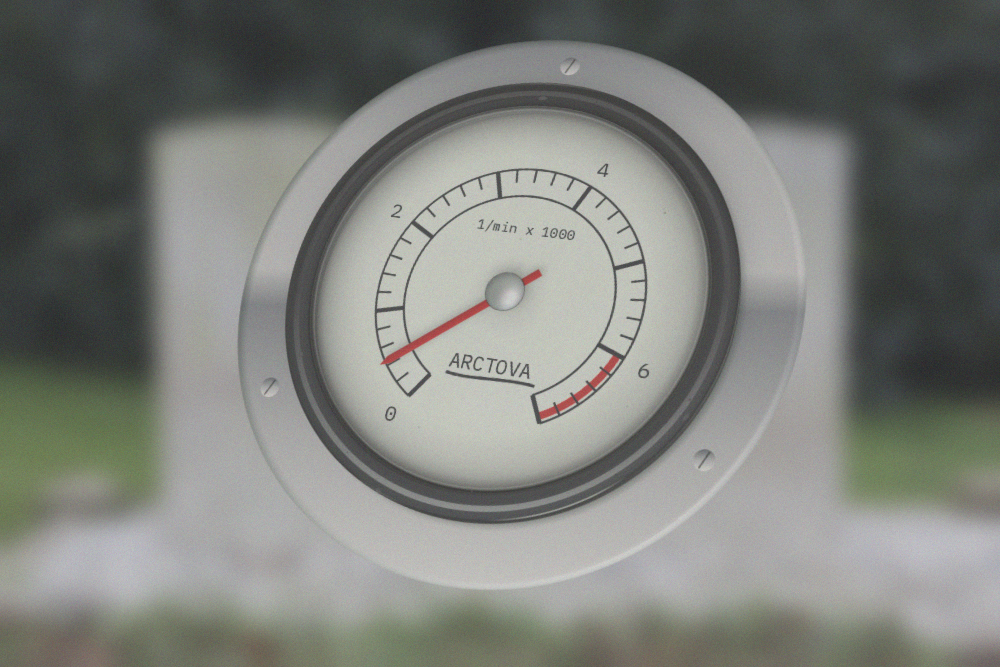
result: 400,rpm
